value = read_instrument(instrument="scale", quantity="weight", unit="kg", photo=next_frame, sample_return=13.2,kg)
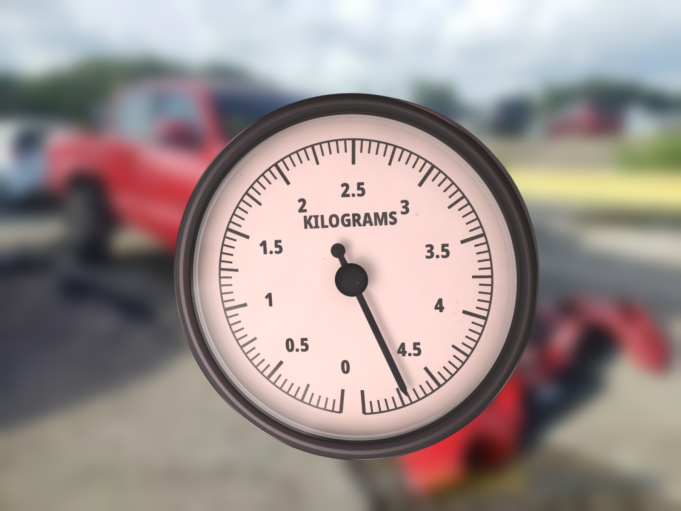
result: 4.7,kg
